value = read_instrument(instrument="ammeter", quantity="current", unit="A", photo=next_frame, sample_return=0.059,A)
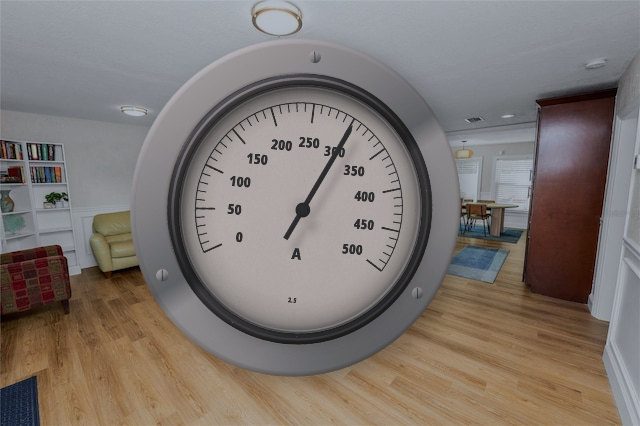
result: 300,A
